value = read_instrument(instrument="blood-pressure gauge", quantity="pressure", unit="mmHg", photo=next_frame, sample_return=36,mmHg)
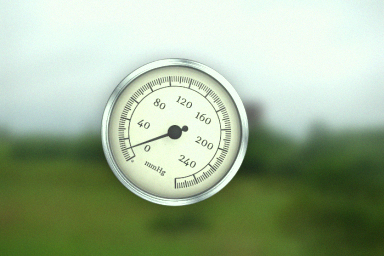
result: 10,mmHg
